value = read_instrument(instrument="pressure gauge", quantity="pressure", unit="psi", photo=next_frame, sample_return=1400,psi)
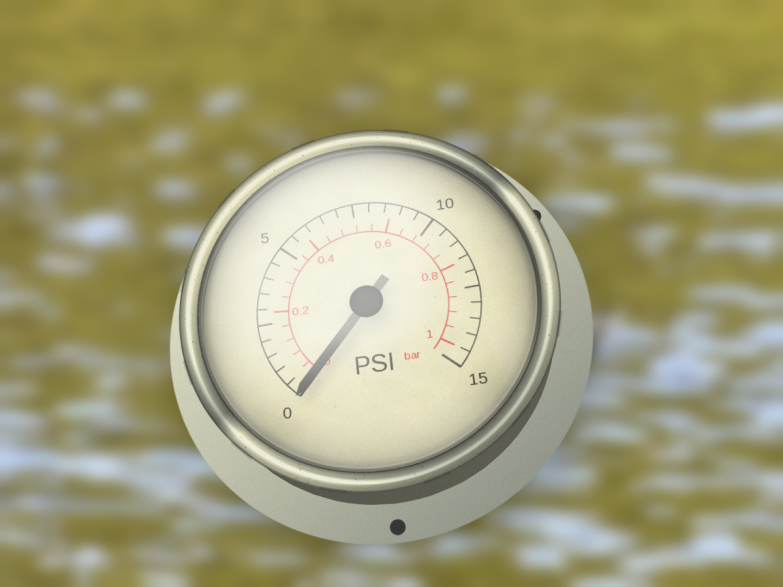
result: 0,psi
